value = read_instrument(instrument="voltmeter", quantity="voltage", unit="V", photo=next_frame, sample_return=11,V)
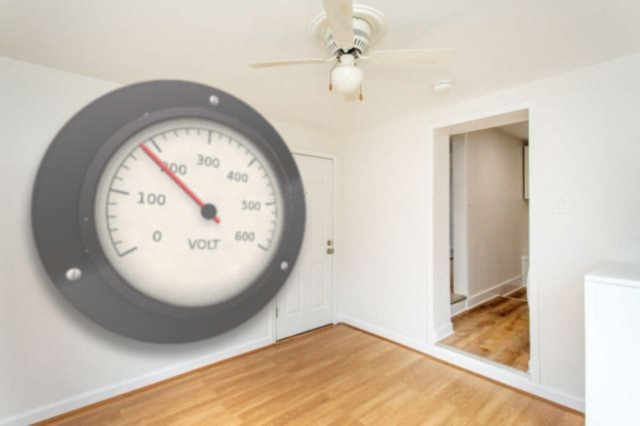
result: 180,V
